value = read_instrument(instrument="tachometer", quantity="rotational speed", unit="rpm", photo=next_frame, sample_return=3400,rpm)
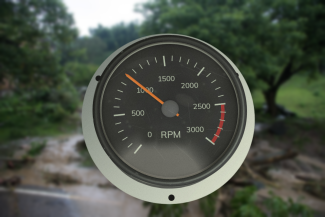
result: 1000,rpm
